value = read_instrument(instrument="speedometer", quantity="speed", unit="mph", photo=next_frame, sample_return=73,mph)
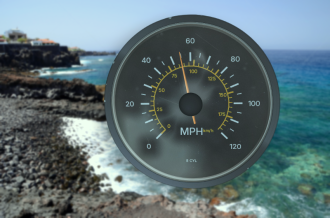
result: 55,mph
